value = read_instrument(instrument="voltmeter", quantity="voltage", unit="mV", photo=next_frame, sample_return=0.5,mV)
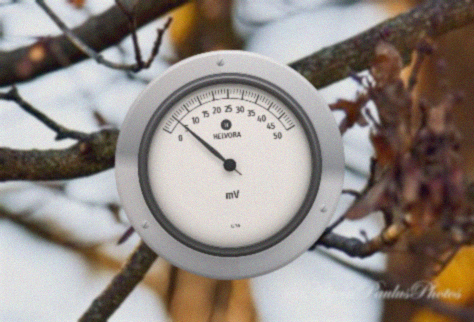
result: 5,mV
